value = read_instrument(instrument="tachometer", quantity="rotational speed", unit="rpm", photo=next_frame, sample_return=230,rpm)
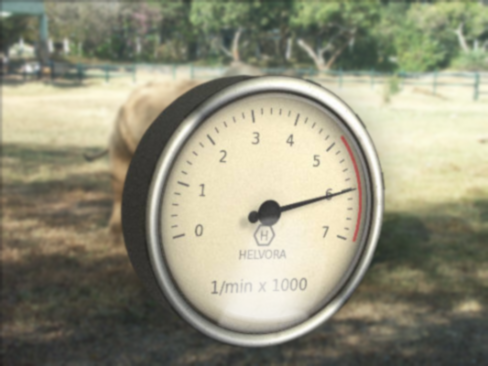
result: 6000,rpm
